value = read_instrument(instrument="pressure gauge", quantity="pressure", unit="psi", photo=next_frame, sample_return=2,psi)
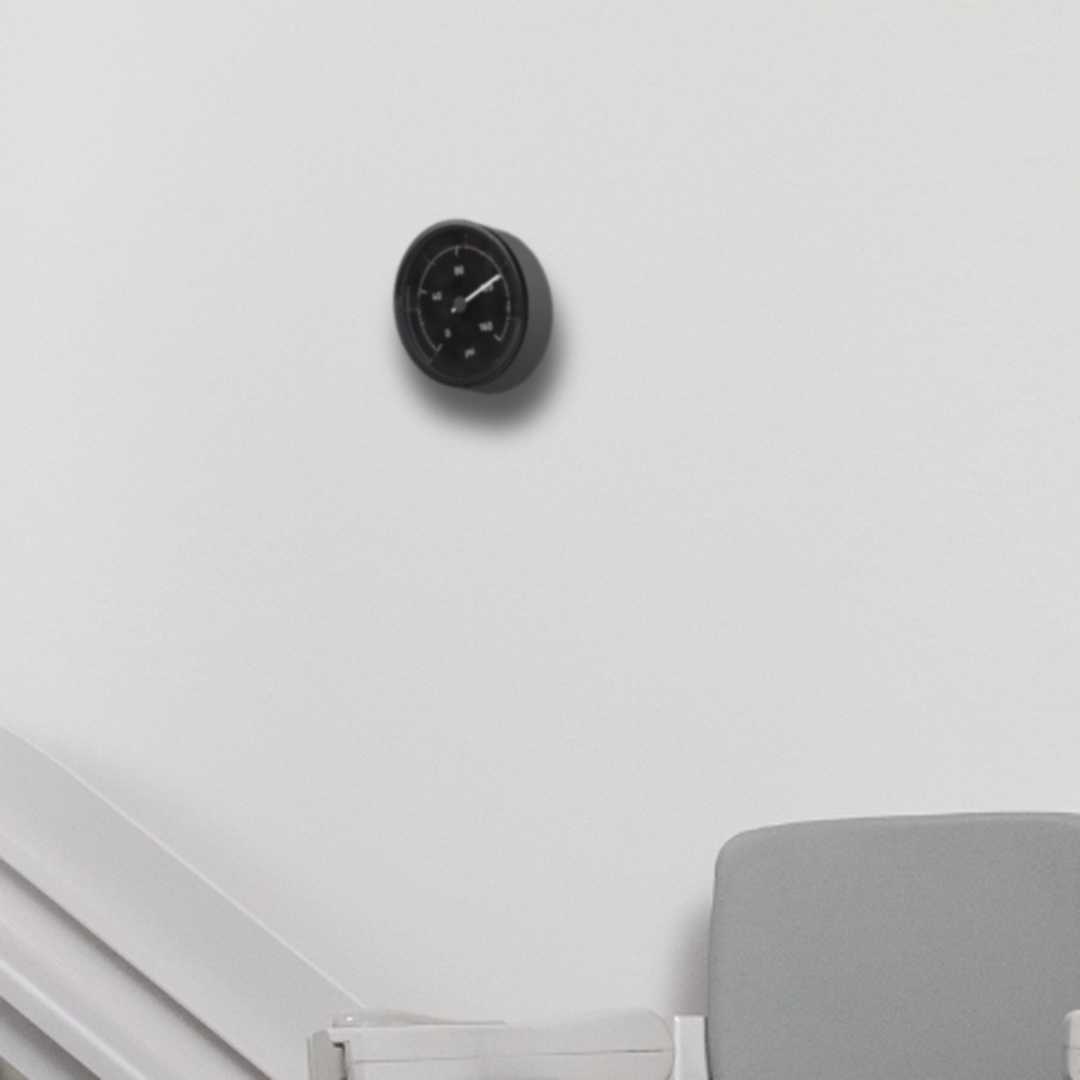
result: 120,psi
